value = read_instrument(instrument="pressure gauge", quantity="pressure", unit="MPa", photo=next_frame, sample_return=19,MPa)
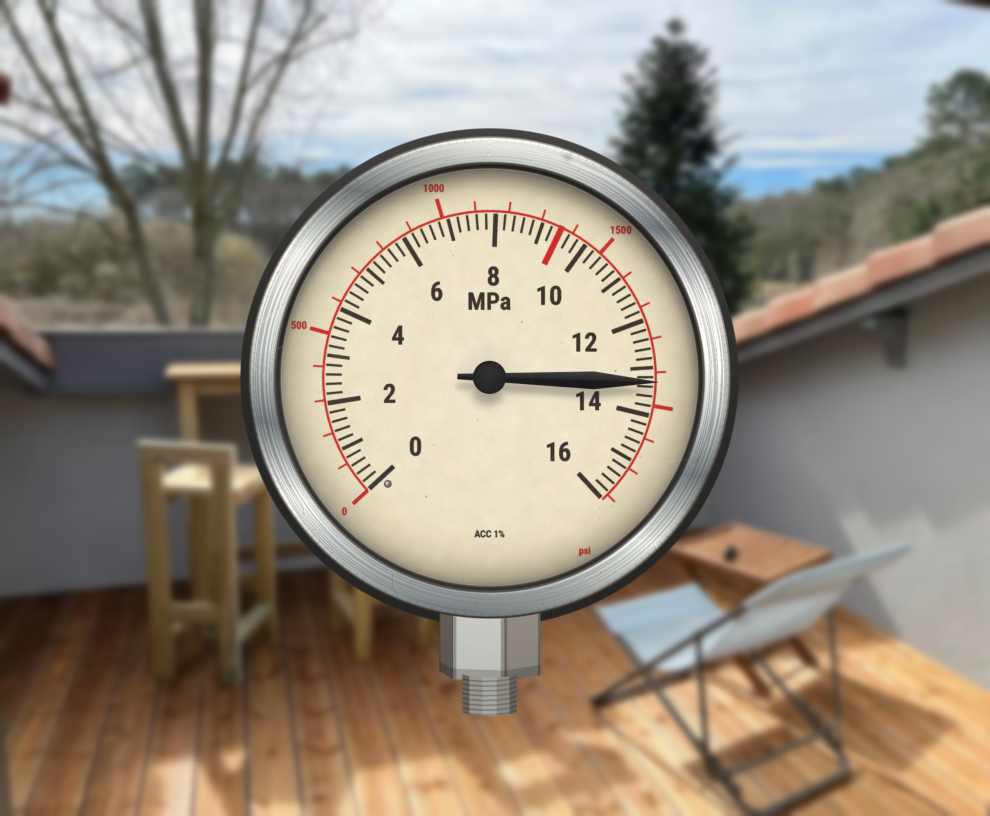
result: 13.3,MPa
